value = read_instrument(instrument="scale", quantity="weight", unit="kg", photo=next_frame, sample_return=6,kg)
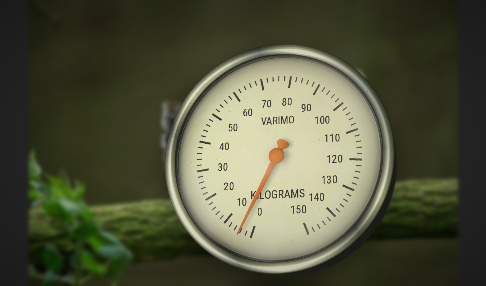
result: 4,kg
